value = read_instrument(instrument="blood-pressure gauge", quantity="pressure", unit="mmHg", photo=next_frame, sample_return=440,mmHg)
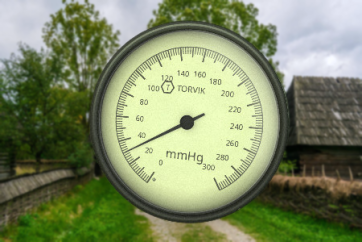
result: 30,mmHg
